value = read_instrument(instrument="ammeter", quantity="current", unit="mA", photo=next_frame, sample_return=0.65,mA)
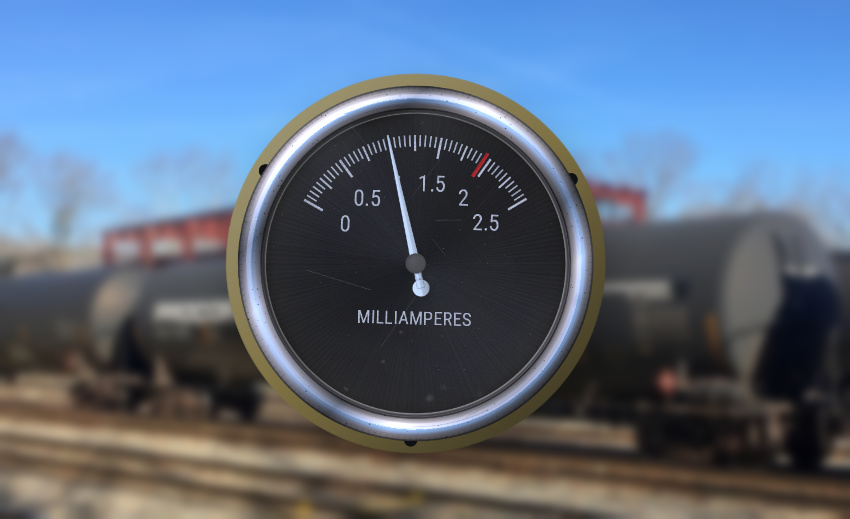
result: 1,mA
